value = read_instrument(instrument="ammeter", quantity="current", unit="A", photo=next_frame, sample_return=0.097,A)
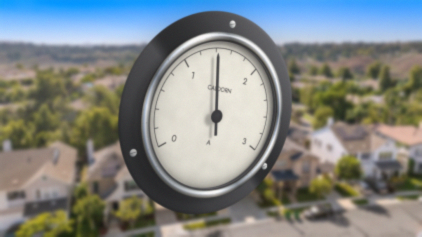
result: 1.4,A
